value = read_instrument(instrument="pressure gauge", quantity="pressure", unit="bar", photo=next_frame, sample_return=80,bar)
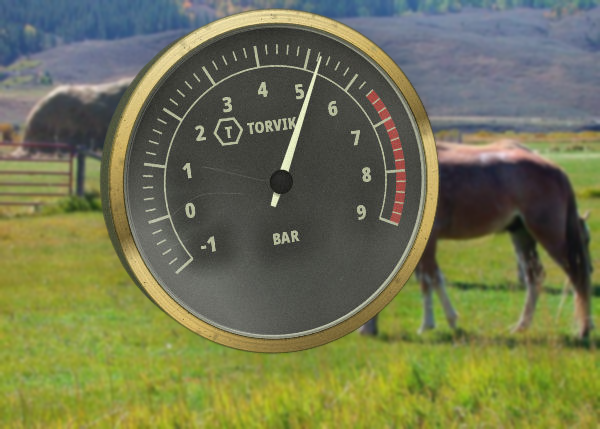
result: 5.2,bar
